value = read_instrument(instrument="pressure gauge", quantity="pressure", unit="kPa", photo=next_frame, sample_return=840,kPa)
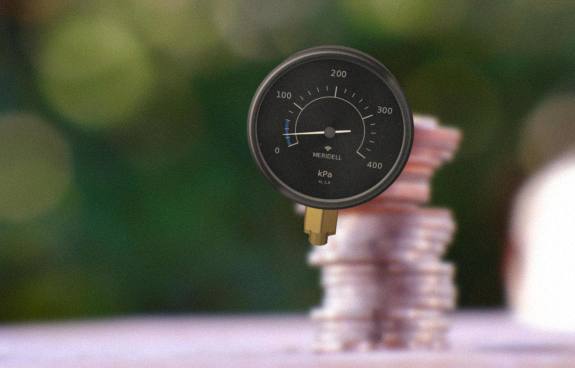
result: 30,kPa
